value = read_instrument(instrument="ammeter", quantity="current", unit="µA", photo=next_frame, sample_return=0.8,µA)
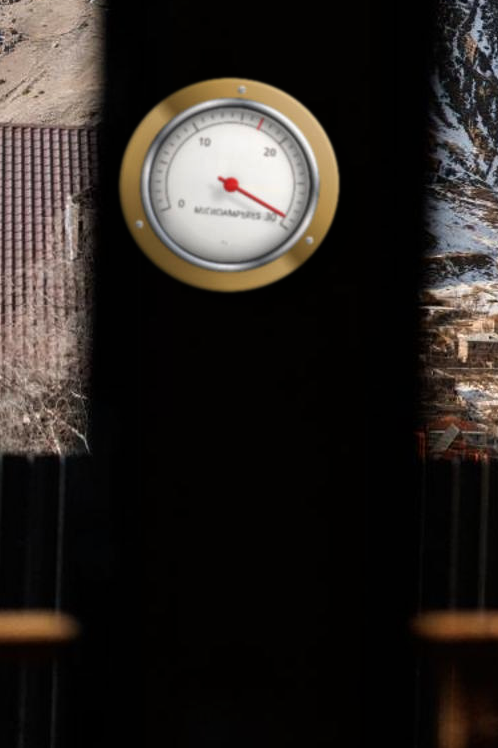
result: 29,µA
